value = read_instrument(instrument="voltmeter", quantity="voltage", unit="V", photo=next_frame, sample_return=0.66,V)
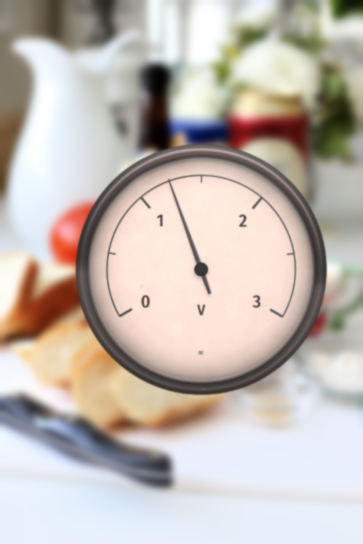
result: 1.25,V
